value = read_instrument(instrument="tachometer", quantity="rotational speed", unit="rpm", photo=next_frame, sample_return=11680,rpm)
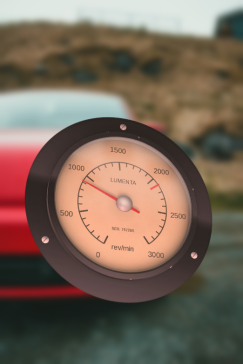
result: 900,rpm
